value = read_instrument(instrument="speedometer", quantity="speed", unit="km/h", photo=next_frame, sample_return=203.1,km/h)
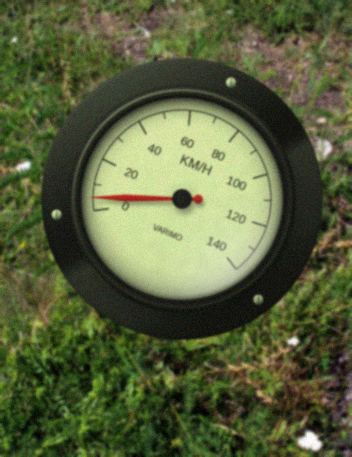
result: 5,km/h
